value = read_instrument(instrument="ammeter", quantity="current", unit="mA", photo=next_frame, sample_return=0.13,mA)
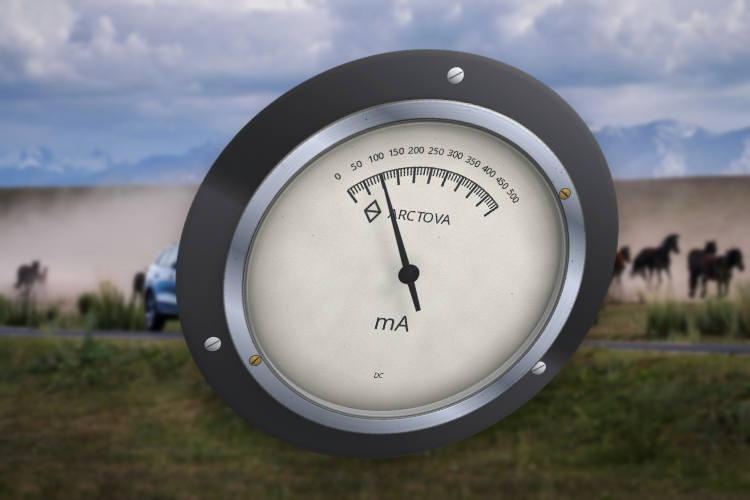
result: 100,mA
